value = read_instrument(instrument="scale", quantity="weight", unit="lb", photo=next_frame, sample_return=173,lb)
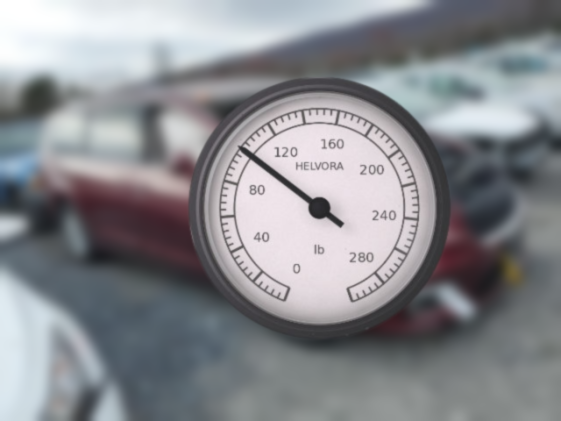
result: 100,lb
